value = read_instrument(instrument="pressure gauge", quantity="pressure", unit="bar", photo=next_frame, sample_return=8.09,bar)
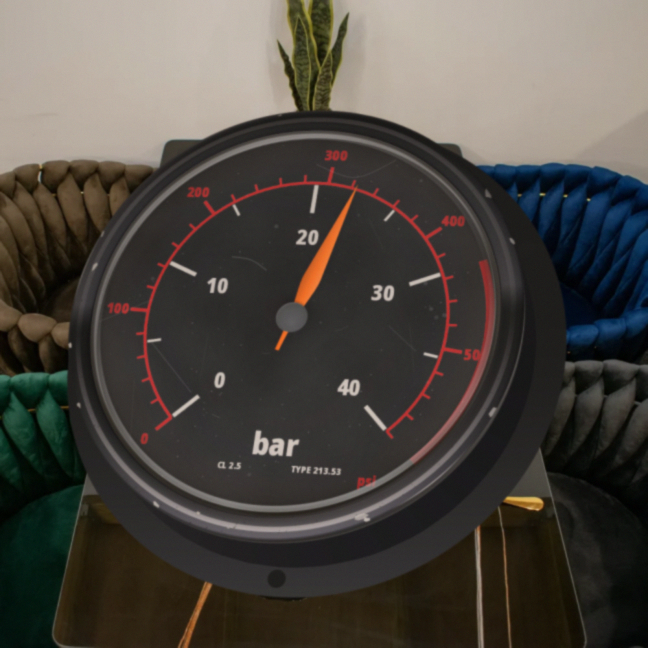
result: 22.5,bar
